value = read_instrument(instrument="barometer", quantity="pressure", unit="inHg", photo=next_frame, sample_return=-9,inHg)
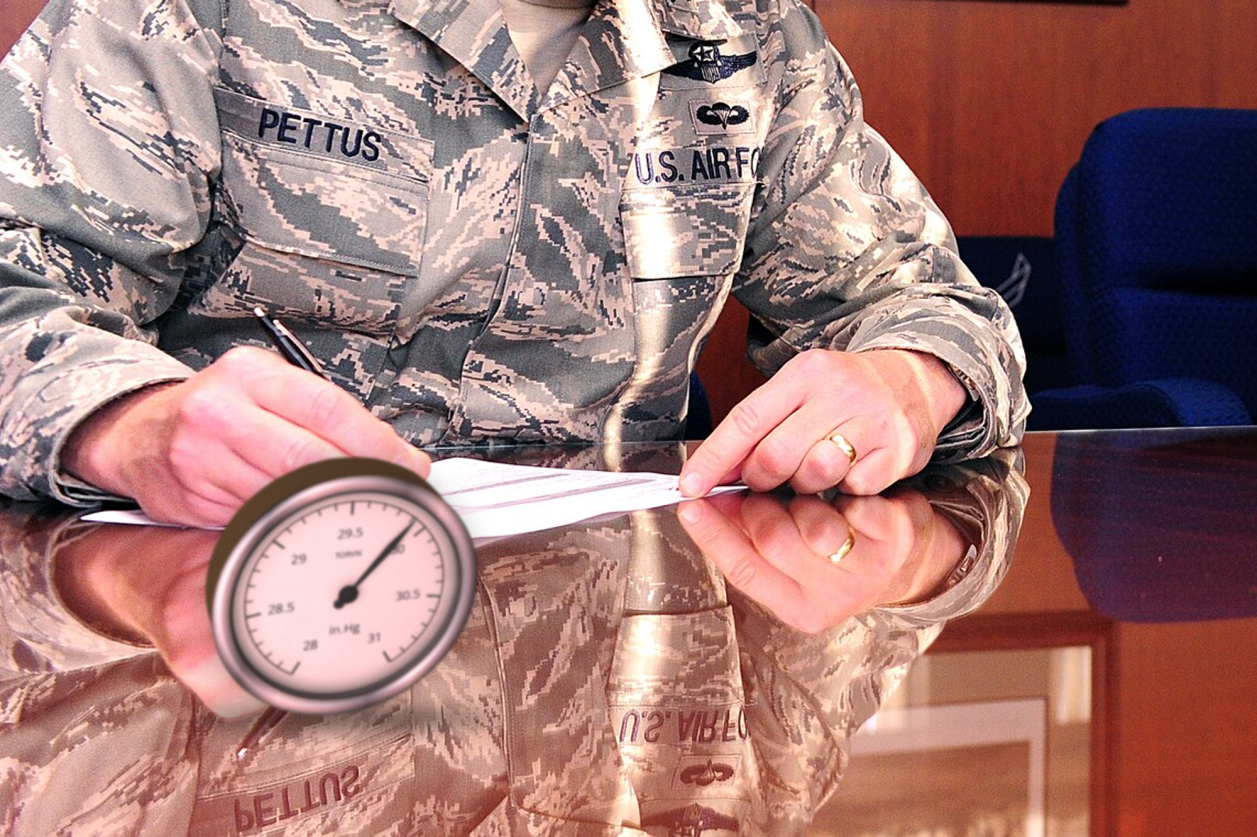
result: 29.9,inHg
